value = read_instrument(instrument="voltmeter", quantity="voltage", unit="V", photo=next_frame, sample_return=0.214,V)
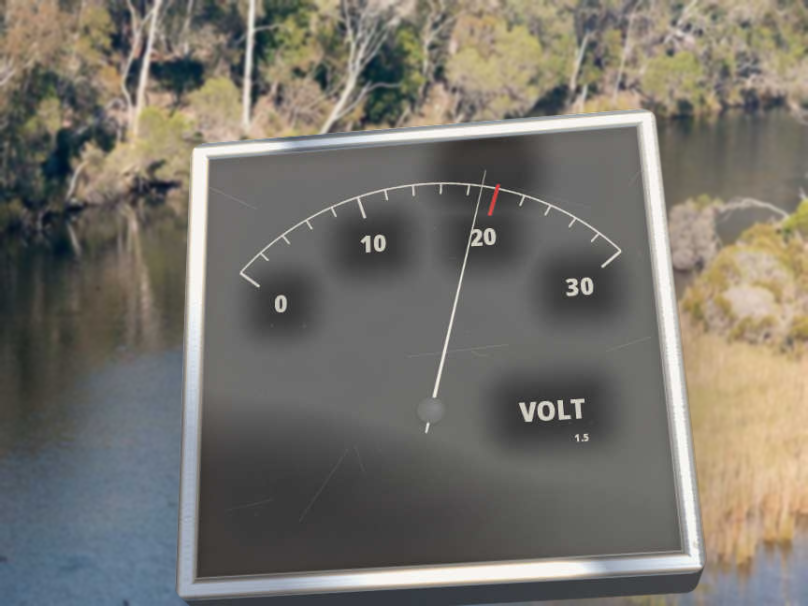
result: 19,V
